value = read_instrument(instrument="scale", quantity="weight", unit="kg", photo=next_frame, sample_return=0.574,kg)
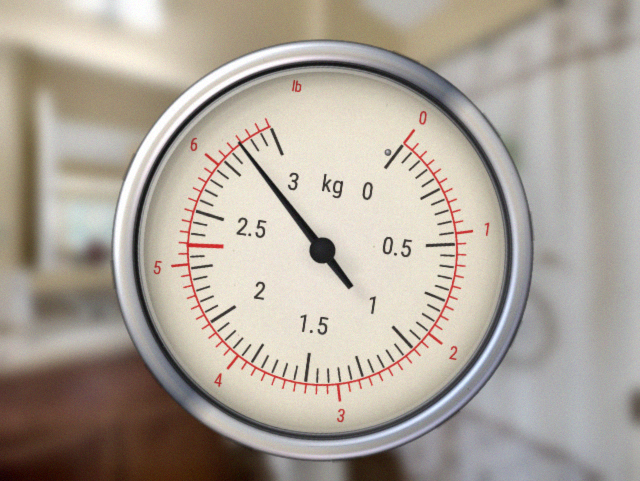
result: 2.85,kg
